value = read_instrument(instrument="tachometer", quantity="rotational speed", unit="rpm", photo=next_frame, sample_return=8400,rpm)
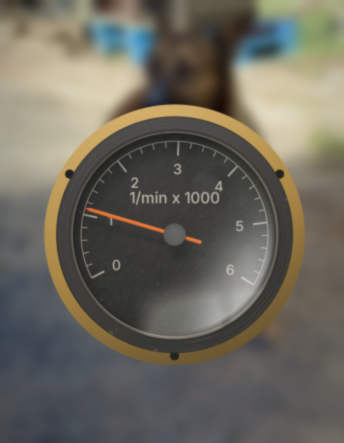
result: 1100,rpm
